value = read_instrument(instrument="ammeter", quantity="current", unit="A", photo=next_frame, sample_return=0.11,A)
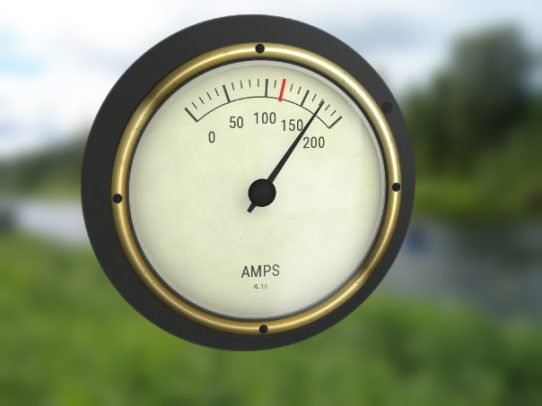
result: 170,A
